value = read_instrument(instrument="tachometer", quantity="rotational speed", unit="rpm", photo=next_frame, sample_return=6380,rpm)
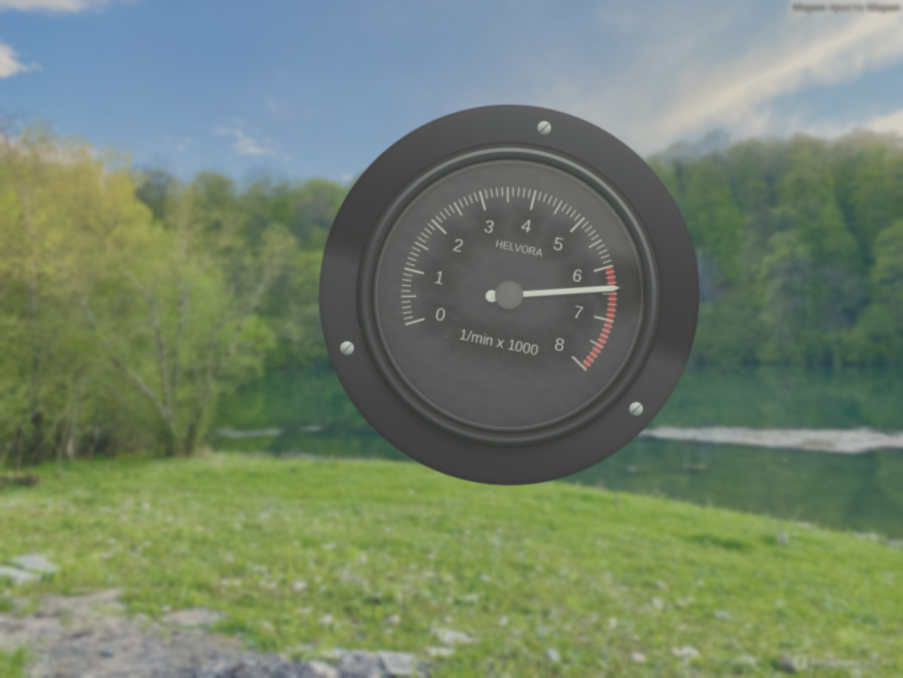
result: 6400,rpm
